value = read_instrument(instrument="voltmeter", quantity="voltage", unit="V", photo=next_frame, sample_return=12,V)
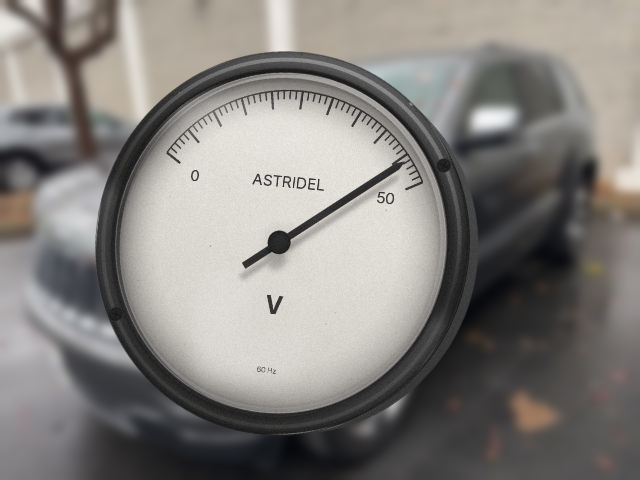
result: 46,V
